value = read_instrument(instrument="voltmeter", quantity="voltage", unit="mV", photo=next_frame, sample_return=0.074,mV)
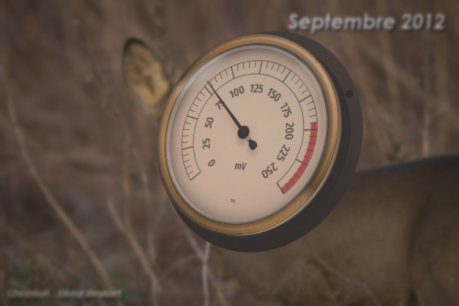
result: 80,mV
